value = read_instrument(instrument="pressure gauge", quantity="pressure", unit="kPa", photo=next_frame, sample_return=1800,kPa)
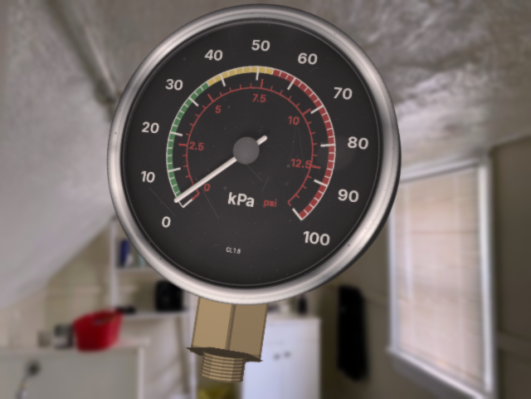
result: 2,kPa
